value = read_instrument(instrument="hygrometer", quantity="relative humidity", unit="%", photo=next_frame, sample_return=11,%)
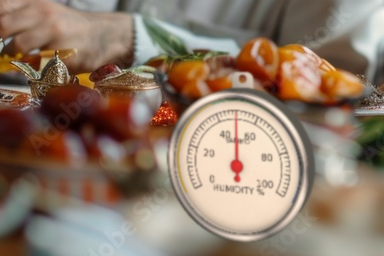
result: 50,%
